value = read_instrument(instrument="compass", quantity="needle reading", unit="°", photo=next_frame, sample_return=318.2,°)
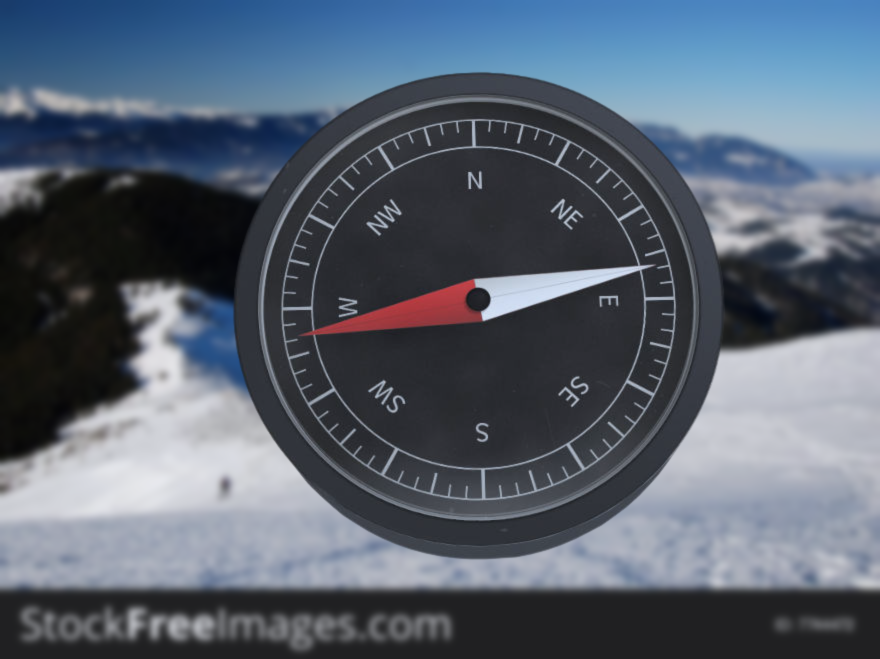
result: 260,°
